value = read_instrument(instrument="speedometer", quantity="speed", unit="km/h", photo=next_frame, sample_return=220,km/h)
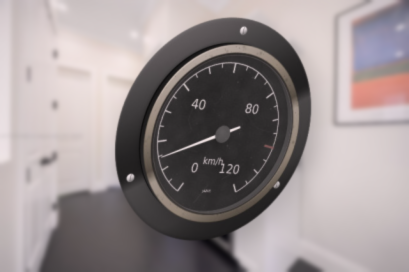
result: 15,km/h
